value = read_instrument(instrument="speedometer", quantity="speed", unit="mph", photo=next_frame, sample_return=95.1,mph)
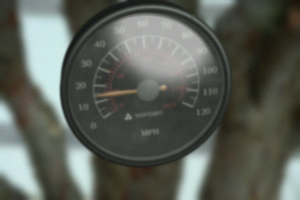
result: 15,mph
